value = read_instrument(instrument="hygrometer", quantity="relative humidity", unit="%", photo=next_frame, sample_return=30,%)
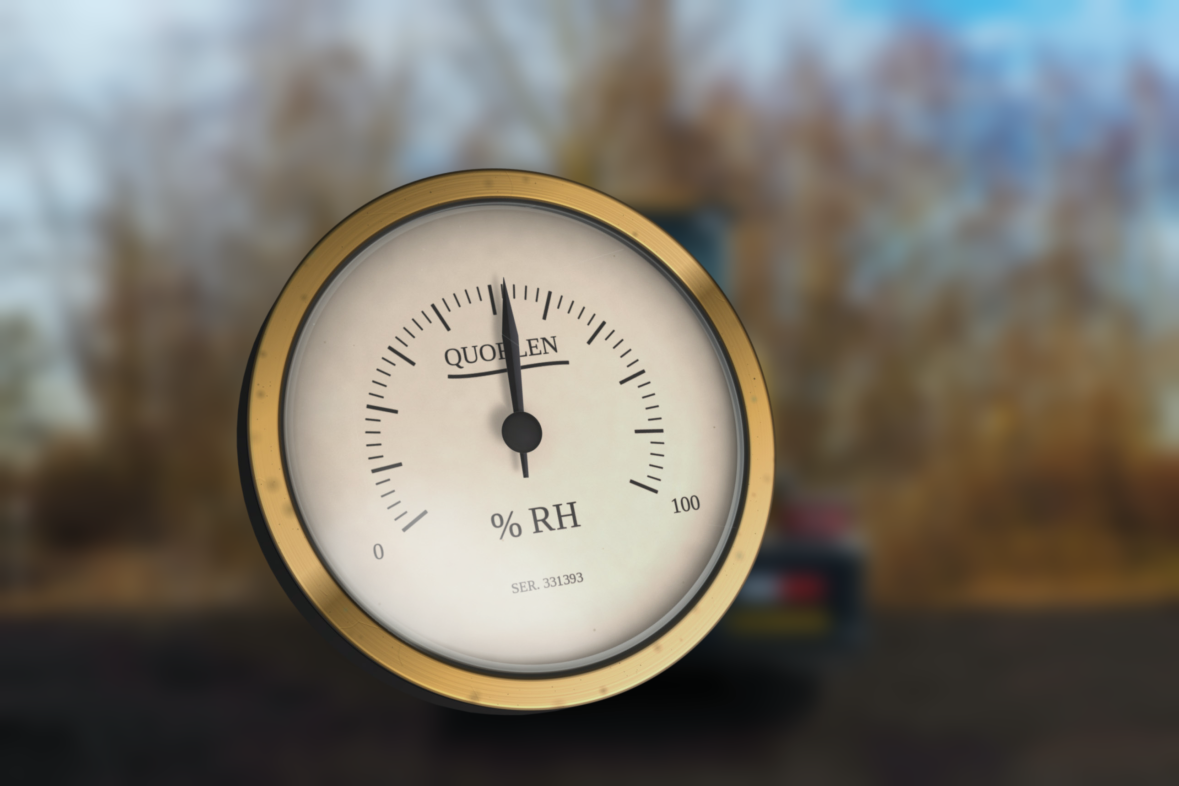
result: 52,%
